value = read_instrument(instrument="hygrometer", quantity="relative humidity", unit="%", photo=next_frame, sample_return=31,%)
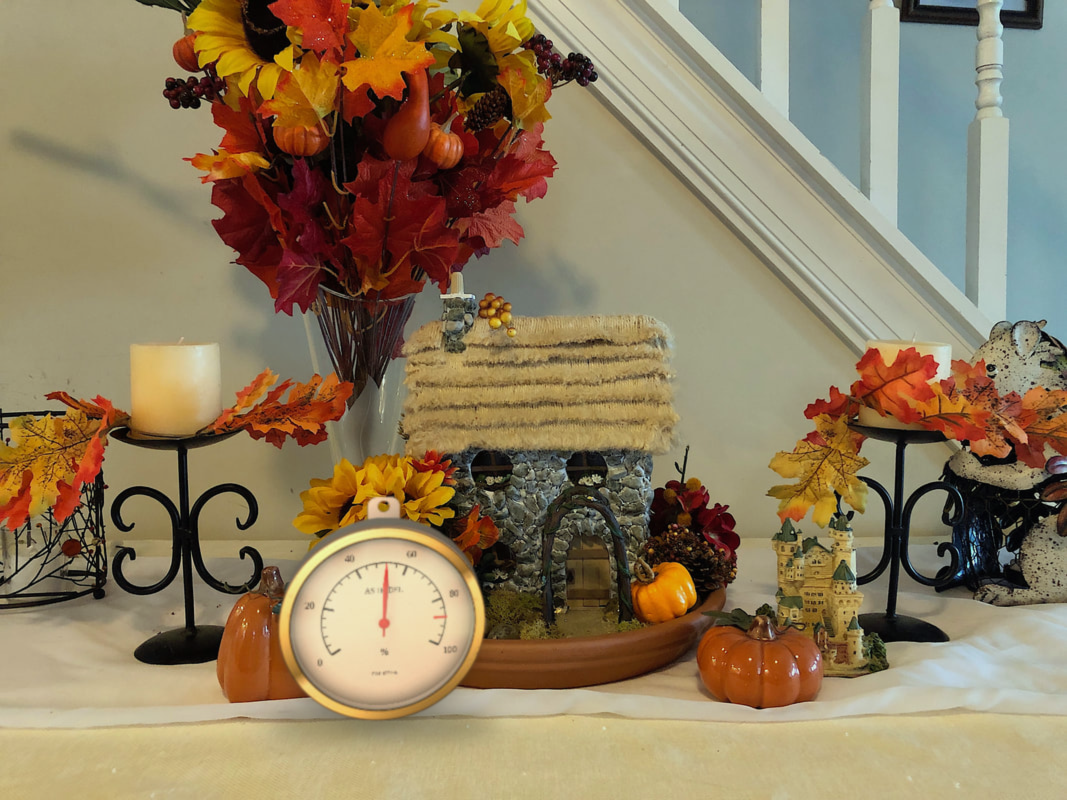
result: 52,%
